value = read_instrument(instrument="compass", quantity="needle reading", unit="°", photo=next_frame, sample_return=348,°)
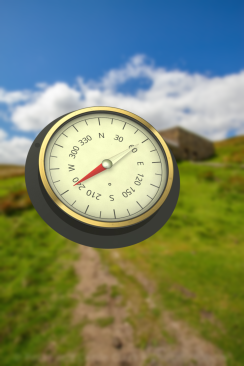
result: 240,°
